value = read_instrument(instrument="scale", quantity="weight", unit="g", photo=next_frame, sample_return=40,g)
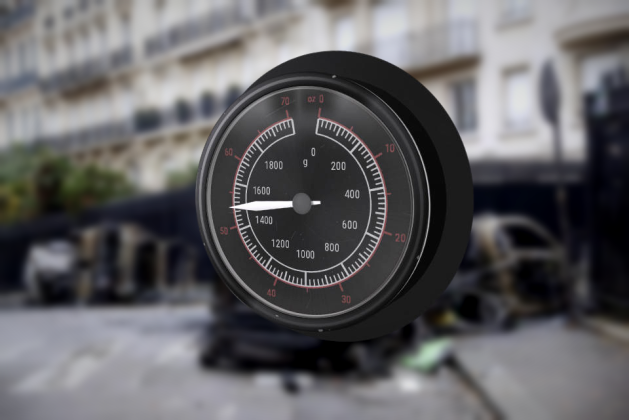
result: 1500,g
